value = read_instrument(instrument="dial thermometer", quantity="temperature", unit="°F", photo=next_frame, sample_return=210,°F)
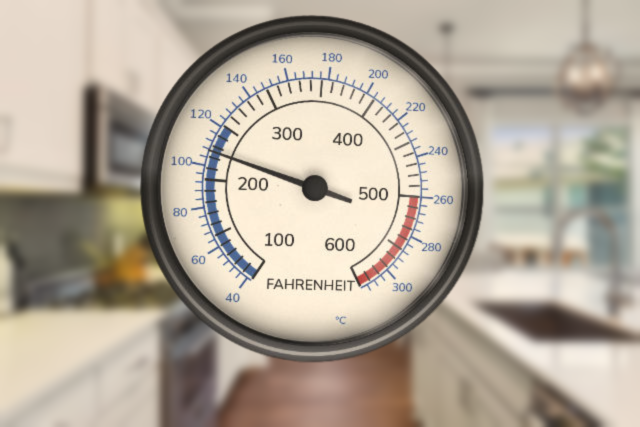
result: 225,°F
